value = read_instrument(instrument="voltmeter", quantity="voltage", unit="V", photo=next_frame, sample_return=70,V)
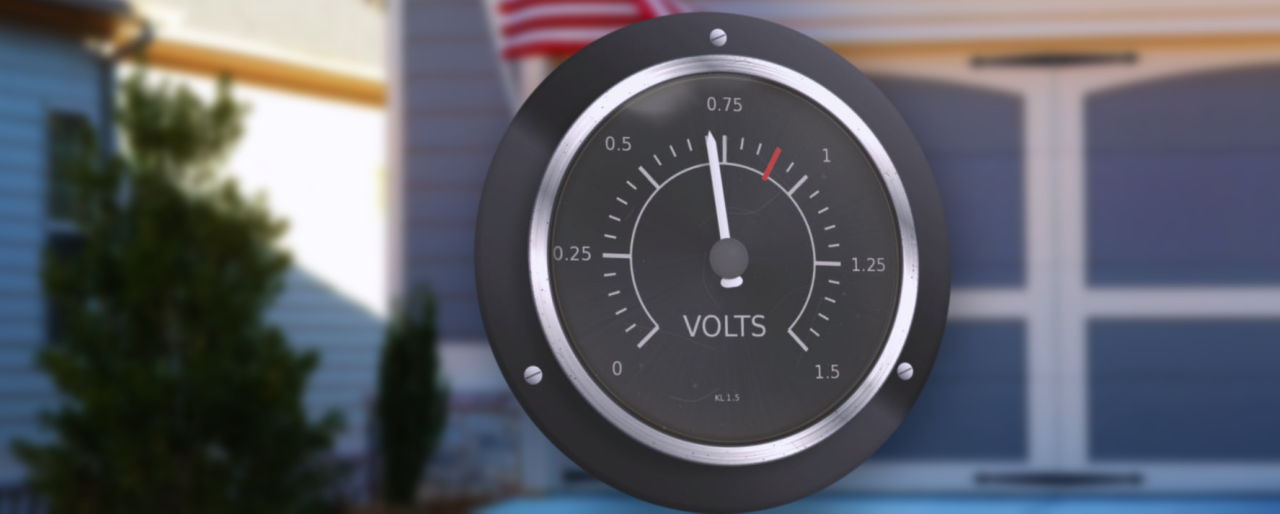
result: 0.7,V
